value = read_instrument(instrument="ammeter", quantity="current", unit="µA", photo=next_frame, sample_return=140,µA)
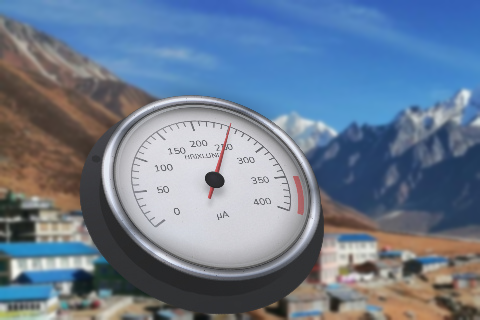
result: 250,µA
